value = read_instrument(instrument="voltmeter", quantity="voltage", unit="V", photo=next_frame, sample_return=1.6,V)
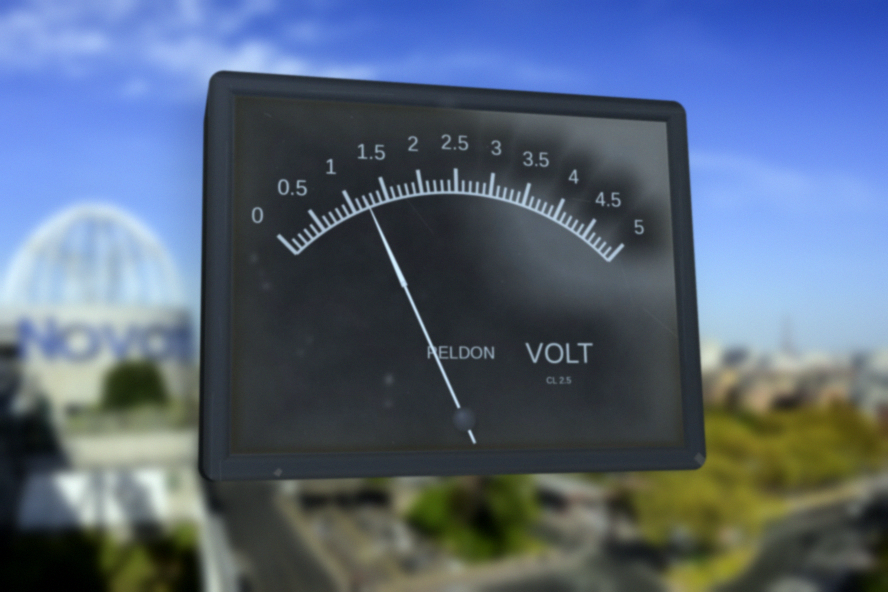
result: 1.2,V
